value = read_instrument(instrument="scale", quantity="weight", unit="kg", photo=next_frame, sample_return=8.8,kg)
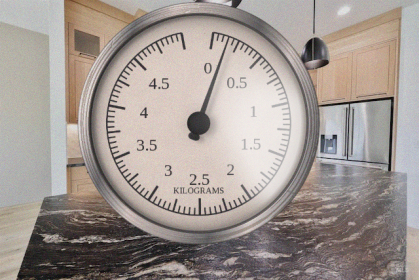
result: 0.15,kg
